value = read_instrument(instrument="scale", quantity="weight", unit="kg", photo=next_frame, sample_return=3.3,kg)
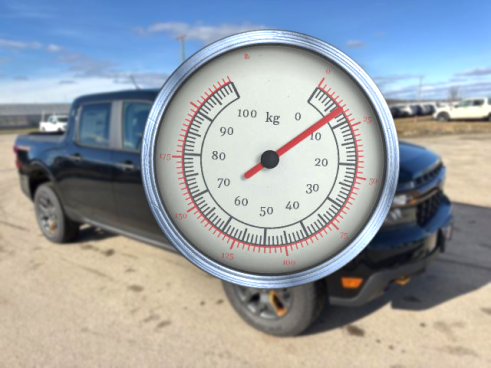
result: 7,kg
